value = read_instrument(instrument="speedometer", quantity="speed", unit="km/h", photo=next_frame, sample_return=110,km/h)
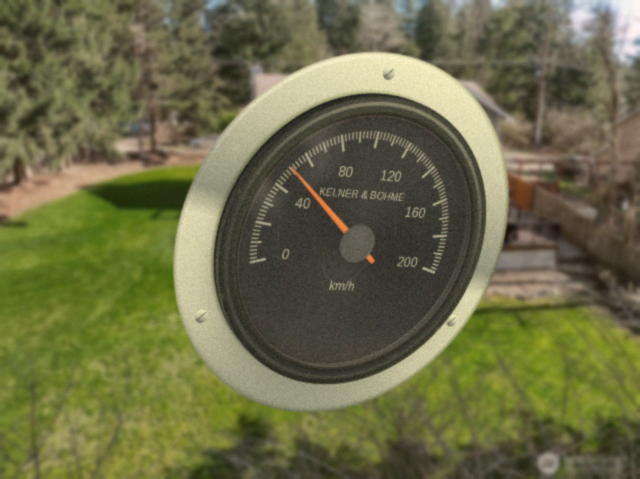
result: 50,km/h
